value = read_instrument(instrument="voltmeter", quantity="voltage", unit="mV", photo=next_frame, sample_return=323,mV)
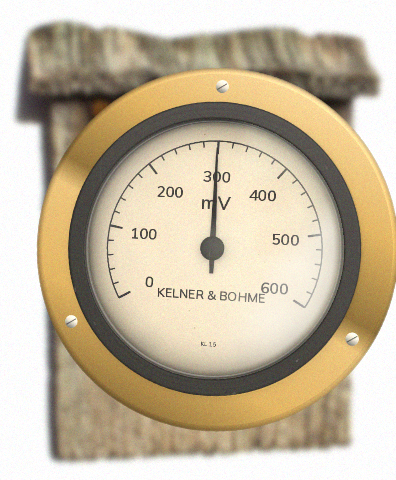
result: 300,mV
